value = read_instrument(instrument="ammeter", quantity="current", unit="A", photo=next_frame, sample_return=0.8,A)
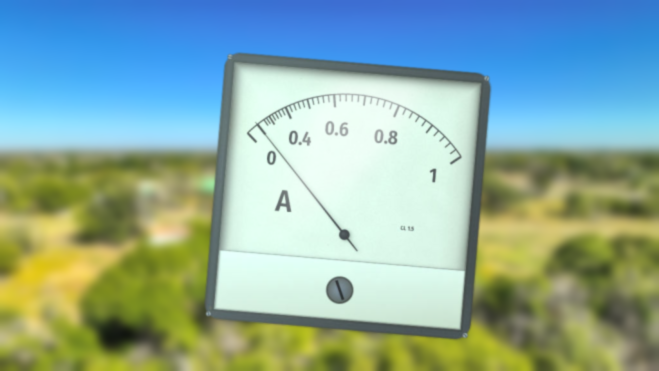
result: 0.2,A
